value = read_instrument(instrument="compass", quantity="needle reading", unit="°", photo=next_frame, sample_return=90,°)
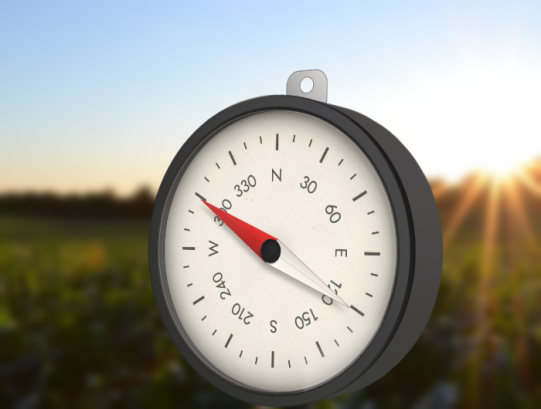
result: 300,°
